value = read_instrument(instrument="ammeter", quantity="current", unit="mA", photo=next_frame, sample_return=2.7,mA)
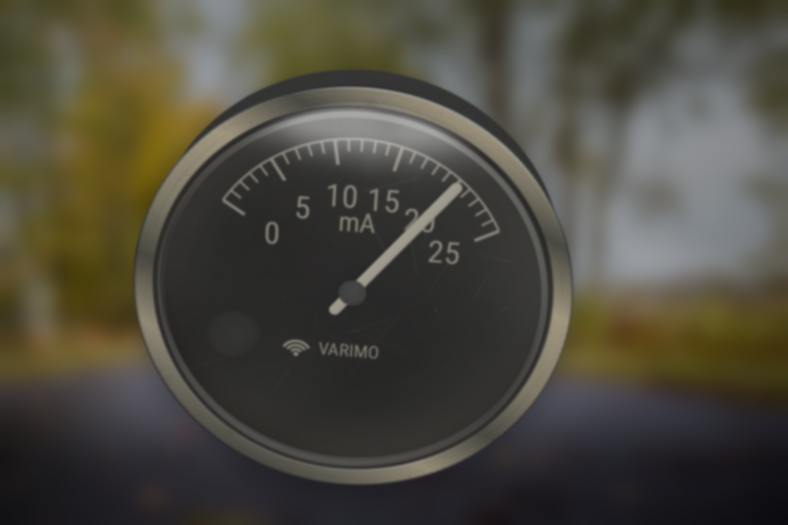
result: 20,mA
